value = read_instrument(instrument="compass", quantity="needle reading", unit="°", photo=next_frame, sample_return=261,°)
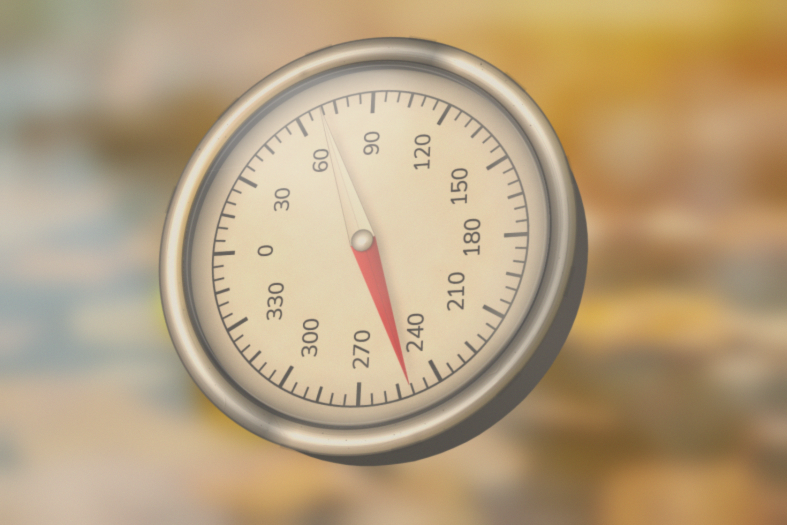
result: 250,°
